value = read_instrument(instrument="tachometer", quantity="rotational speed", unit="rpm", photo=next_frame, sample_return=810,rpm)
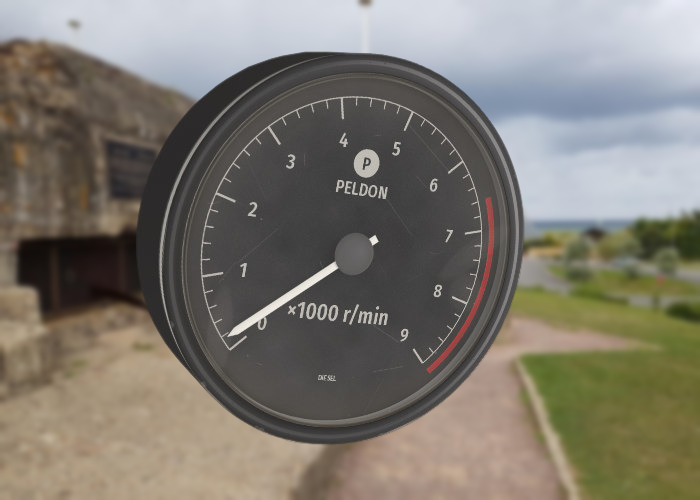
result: 200,rpm
